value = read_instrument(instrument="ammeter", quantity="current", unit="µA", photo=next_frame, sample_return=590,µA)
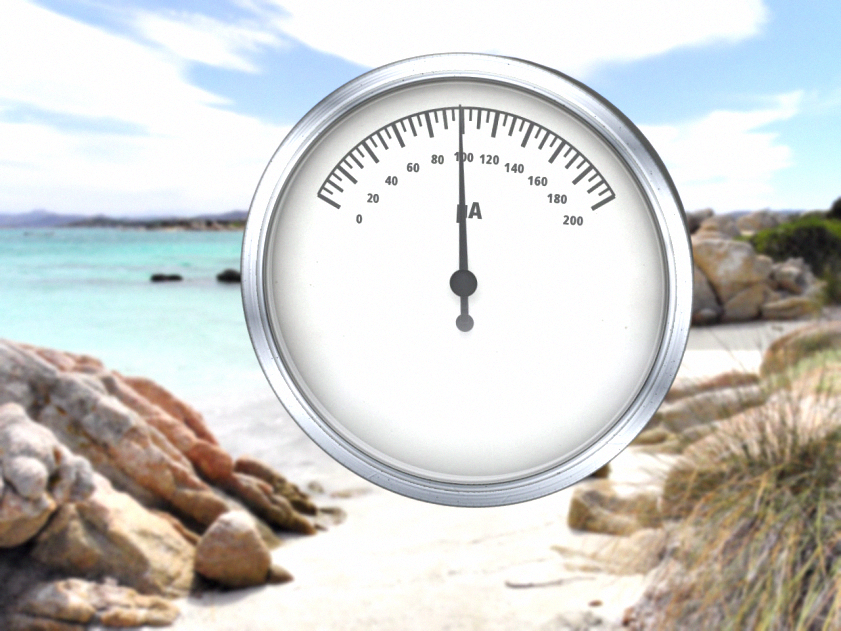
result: 100,µA
